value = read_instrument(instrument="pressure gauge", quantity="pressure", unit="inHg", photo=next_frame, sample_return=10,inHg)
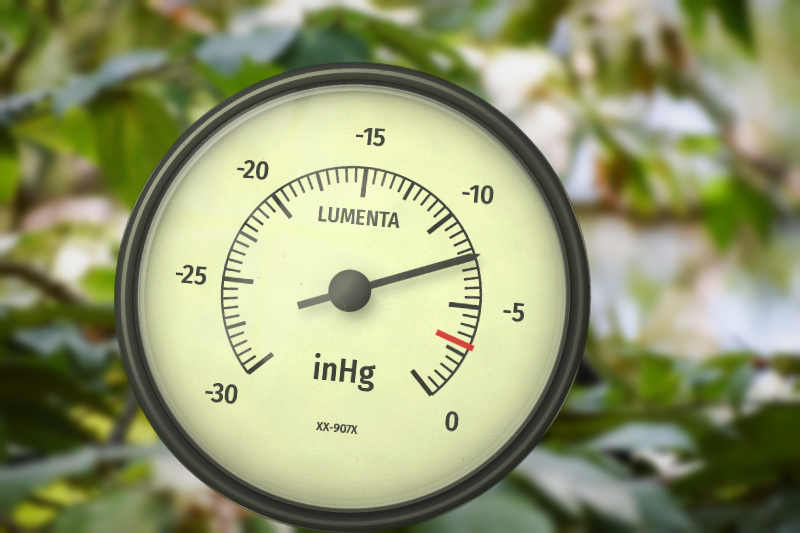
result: -7.5,inHg
